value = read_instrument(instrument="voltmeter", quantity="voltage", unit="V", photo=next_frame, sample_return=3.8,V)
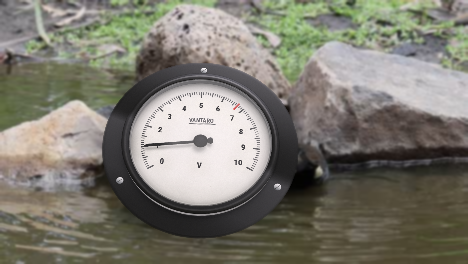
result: 1,V
